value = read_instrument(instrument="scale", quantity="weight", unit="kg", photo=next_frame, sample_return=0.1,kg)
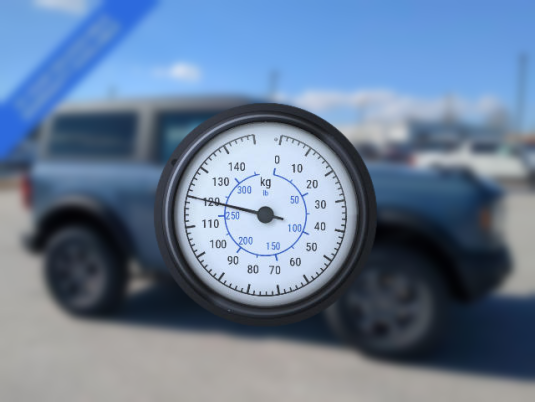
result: 120,kg
